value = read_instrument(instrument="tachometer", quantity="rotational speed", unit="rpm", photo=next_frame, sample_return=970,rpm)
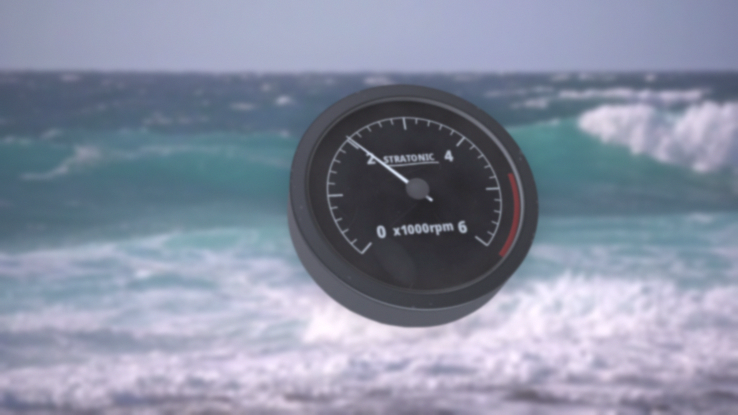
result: 2000,rpm
